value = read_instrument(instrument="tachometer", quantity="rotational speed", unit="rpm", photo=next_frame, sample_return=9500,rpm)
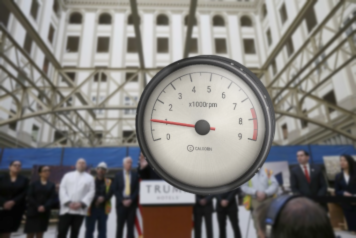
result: 1000,rpm
